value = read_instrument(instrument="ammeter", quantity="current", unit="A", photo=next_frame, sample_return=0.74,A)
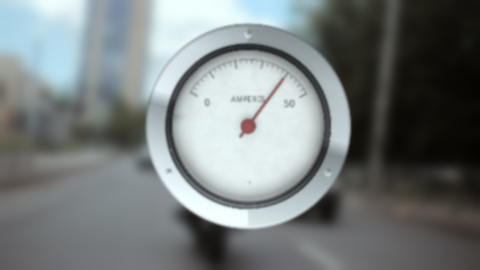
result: 40,A
